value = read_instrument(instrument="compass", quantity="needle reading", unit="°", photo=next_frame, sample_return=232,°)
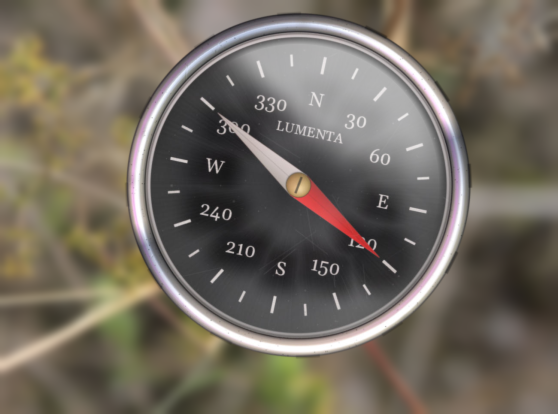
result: 120,°
